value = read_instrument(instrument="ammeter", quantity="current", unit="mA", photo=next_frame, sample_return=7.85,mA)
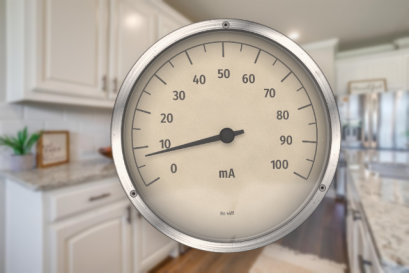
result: 7.5,mA
